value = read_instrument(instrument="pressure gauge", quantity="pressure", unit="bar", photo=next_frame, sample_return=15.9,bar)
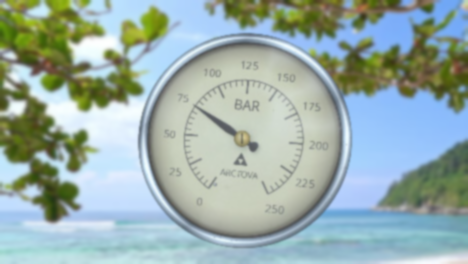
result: 75,bar
